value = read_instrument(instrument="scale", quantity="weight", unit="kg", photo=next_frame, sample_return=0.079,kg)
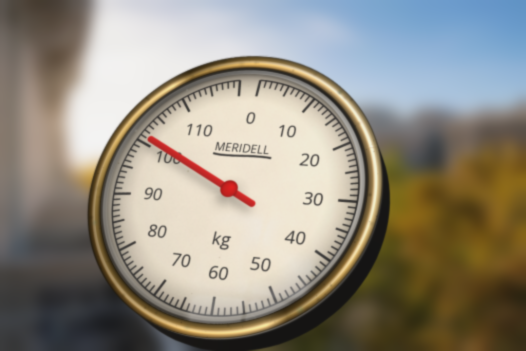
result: 101,kg
